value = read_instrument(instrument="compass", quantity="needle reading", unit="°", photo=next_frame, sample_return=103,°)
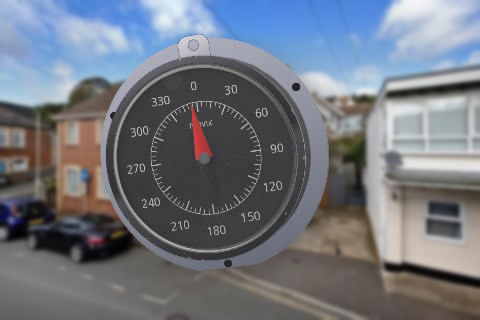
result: 355,°
